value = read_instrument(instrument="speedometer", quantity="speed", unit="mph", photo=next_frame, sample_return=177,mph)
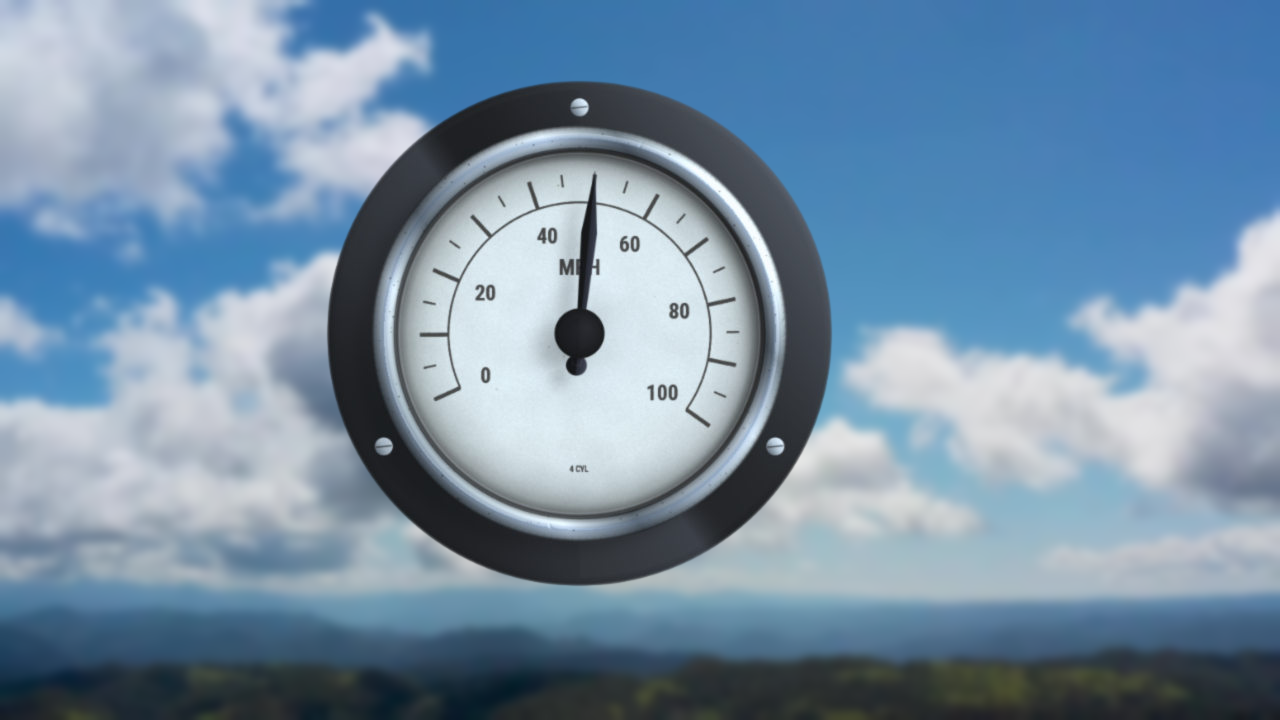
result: 50,mph
